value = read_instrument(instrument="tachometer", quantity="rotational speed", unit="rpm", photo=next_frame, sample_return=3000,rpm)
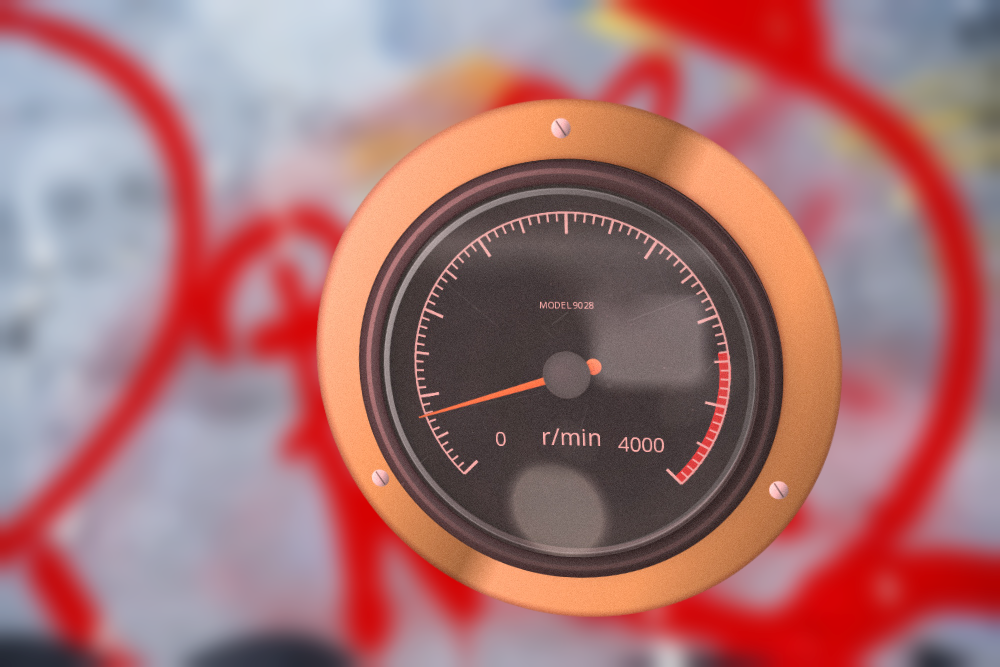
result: 400,rpm
